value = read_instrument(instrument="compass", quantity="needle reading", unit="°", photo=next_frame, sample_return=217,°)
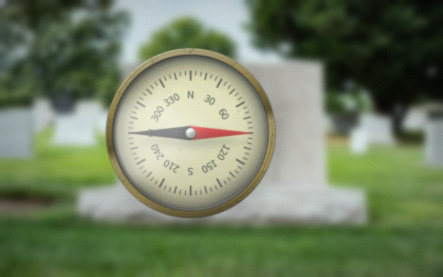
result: 90,°
